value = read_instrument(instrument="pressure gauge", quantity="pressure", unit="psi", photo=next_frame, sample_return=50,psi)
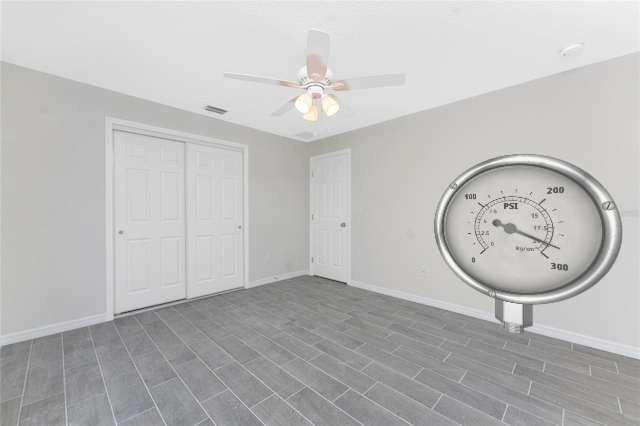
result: 280,psi
